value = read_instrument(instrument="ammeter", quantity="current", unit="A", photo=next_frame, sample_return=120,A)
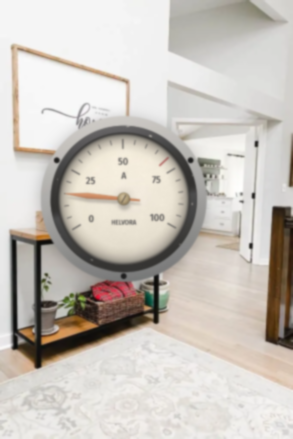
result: 15,A
